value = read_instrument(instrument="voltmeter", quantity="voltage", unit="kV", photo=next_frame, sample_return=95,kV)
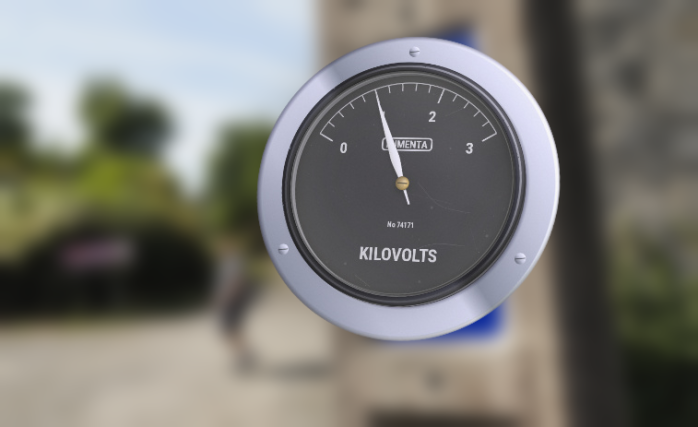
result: 1,kV
